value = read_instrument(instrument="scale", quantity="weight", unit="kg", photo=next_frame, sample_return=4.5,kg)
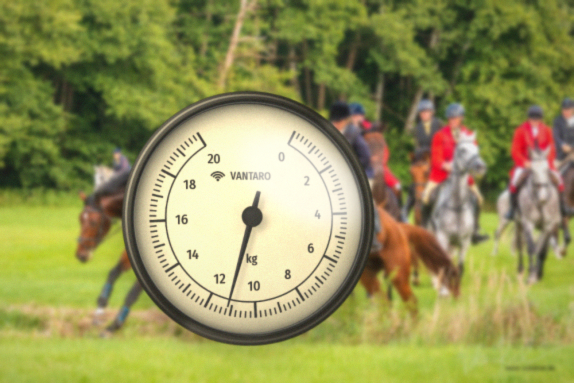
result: 11.2,kg
